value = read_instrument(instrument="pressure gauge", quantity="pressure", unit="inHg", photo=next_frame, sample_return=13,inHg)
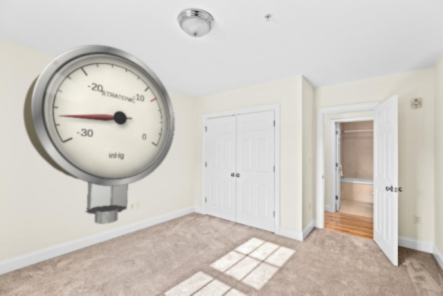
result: -27,inHg
